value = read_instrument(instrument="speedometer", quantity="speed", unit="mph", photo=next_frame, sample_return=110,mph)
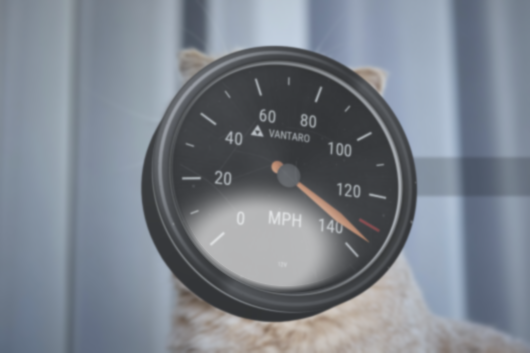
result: 135,mph
